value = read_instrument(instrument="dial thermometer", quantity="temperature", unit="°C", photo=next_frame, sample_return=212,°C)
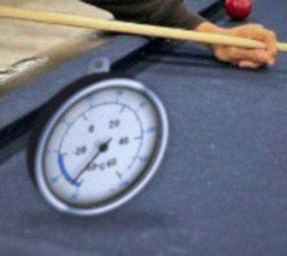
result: -35,°C
